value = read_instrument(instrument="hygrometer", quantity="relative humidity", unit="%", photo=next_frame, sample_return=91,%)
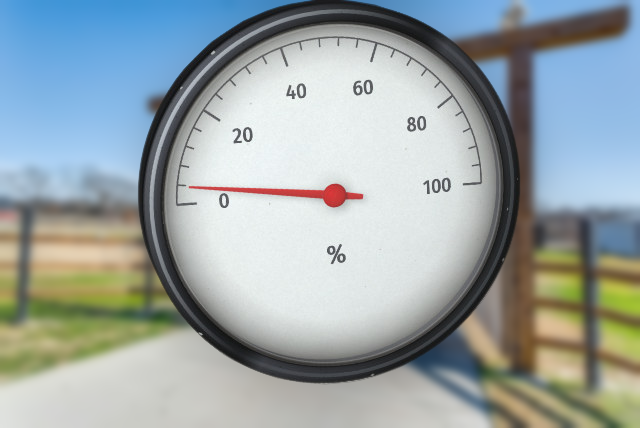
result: 4,%
